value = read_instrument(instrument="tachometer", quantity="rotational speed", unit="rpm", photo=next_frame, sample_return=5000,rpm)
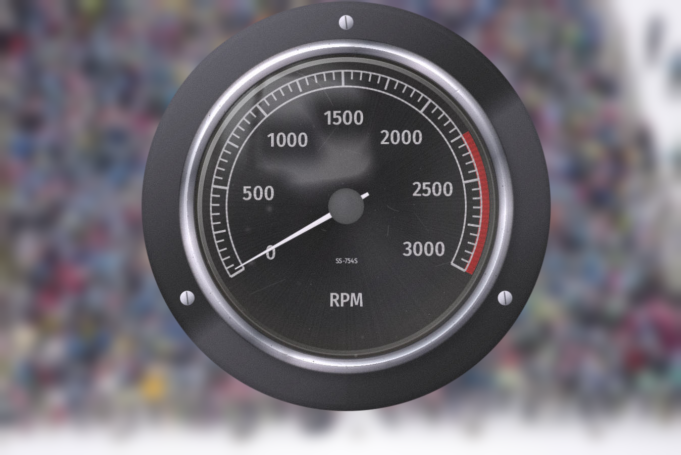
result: 25,rpm
